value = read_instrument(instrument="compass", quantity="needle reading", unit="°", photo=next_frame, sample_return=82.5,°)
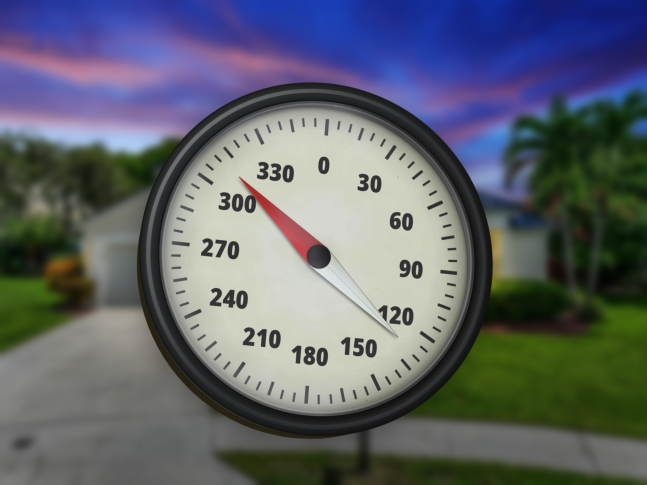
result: 310,°
